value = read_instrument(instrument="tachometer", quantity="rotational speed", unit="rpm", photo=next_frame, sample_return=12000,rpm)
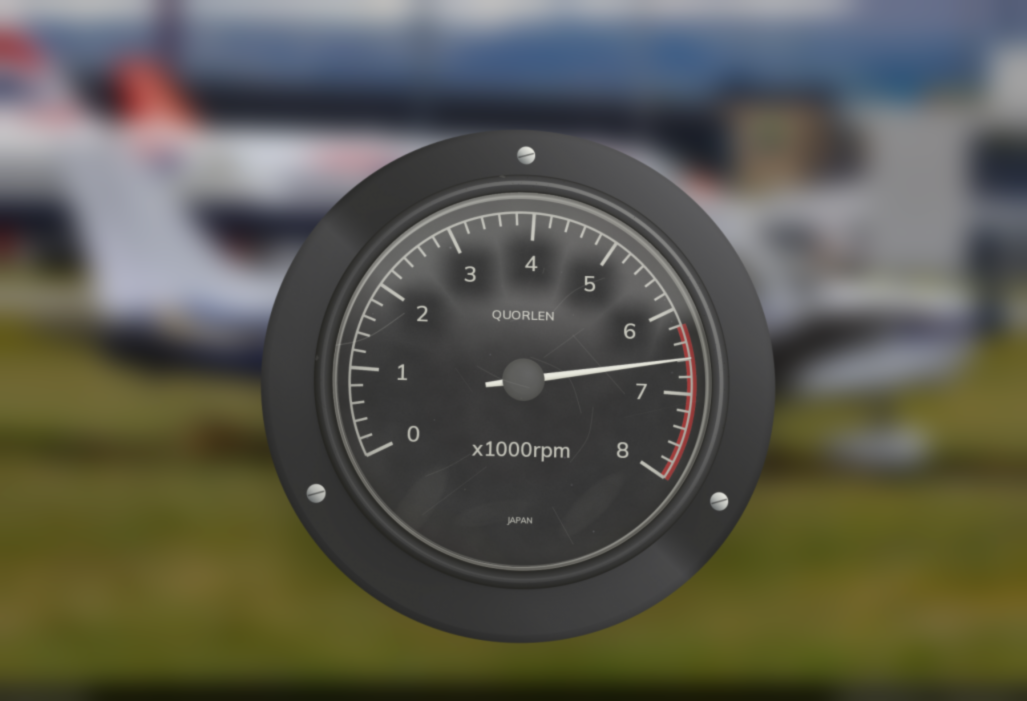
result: 6600,rpm
